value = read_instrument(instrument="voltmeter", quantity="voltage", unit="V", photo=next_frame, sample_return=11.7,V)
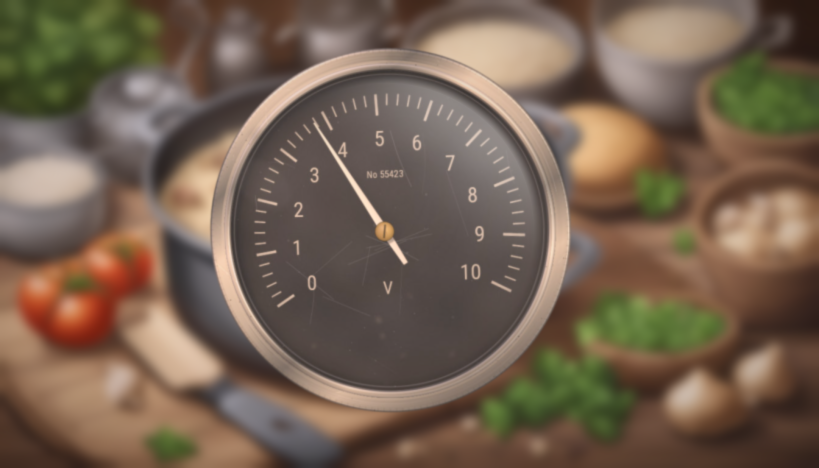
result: 3.8,V
